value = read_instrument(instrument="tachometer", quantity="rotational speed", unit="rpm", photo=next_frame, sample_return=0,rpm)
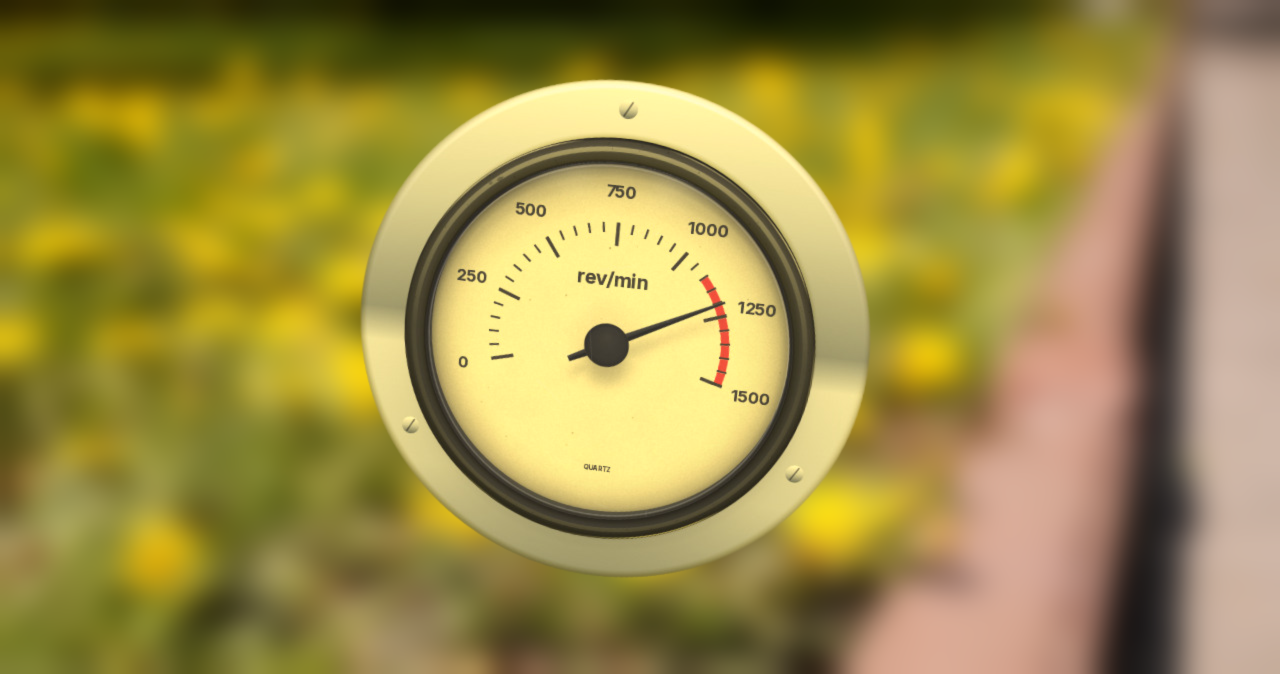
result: 1200,rpm
